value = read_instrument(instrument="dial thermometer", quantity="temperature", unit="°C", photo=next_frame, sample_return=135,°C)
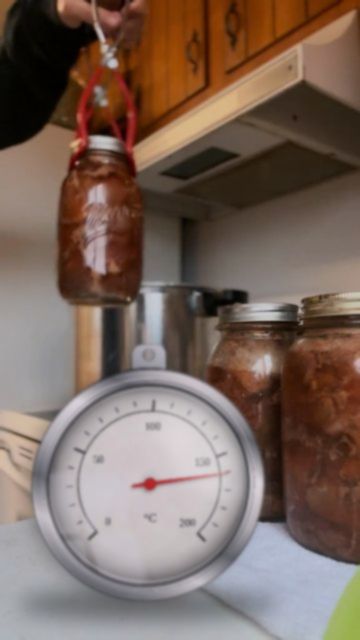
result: 160,°C
